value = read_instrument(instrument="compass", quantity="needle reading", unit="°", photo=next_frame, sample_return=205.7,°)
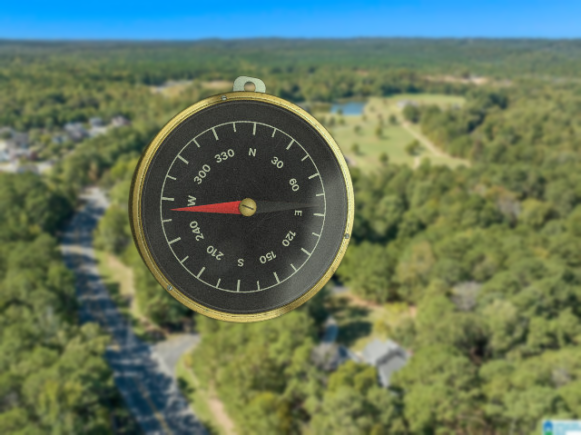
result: 262.5,°
